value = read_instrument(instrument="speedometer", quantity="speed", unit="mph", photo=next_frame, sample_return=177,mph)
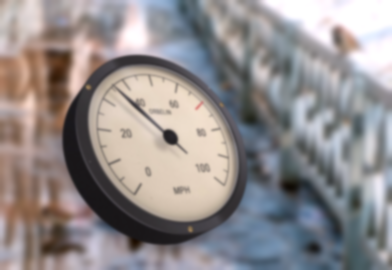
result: 35,mph
